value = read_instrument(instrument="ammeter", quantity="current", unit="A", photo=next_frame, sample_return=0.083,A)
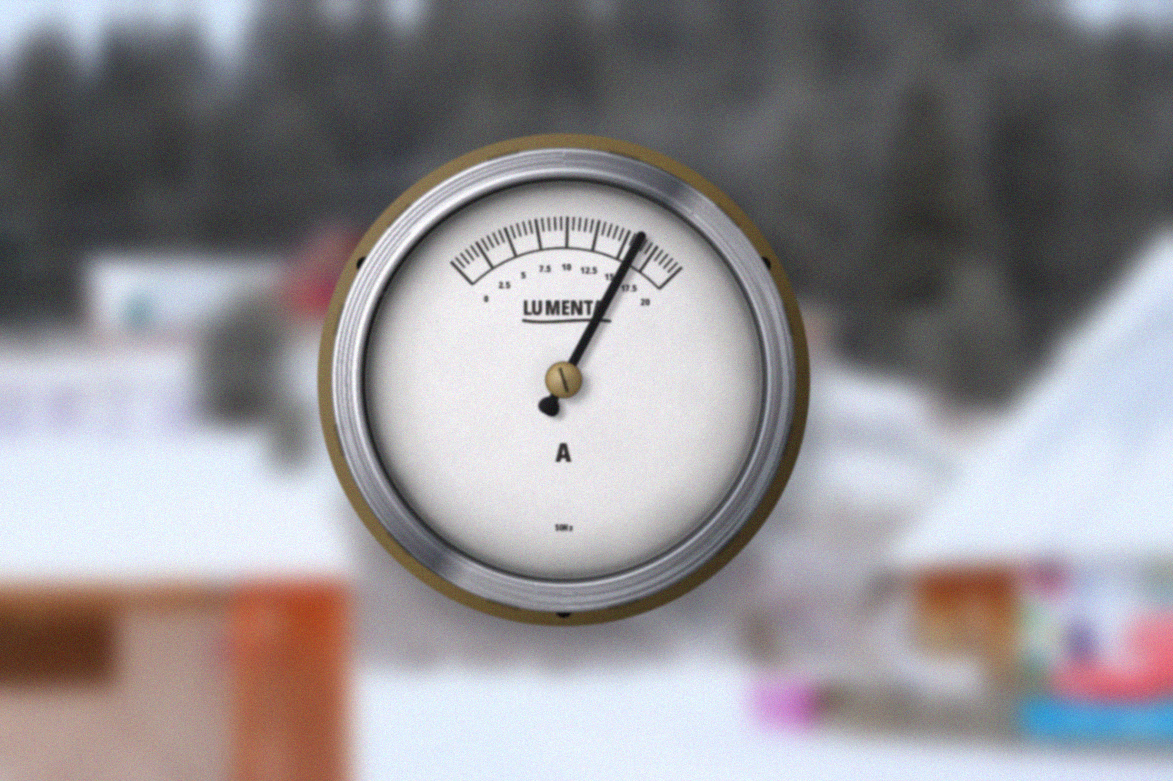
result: 16,A
